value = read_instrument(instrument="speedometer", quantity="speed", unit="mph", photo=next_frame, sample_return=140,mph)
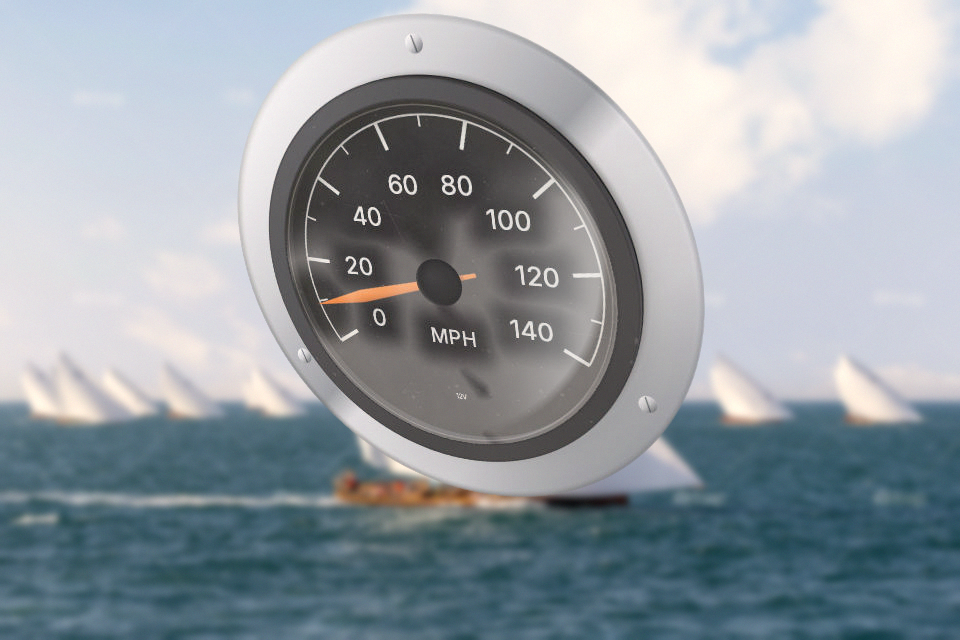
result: 10,mph
